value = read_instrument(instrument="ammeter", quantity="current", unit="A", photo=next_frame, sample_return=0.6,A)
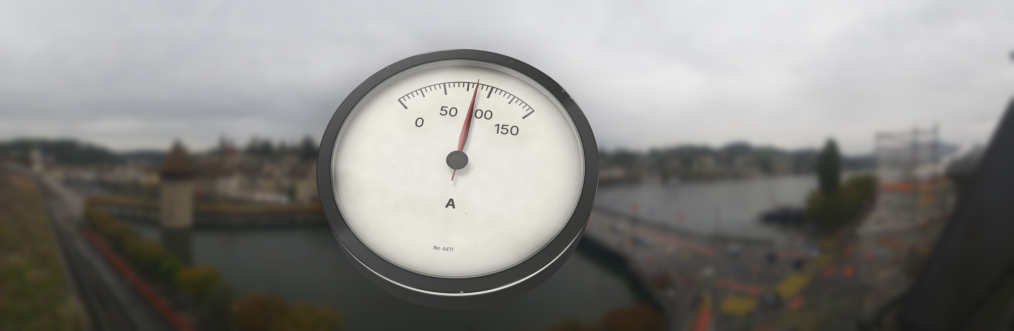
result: 85,A
